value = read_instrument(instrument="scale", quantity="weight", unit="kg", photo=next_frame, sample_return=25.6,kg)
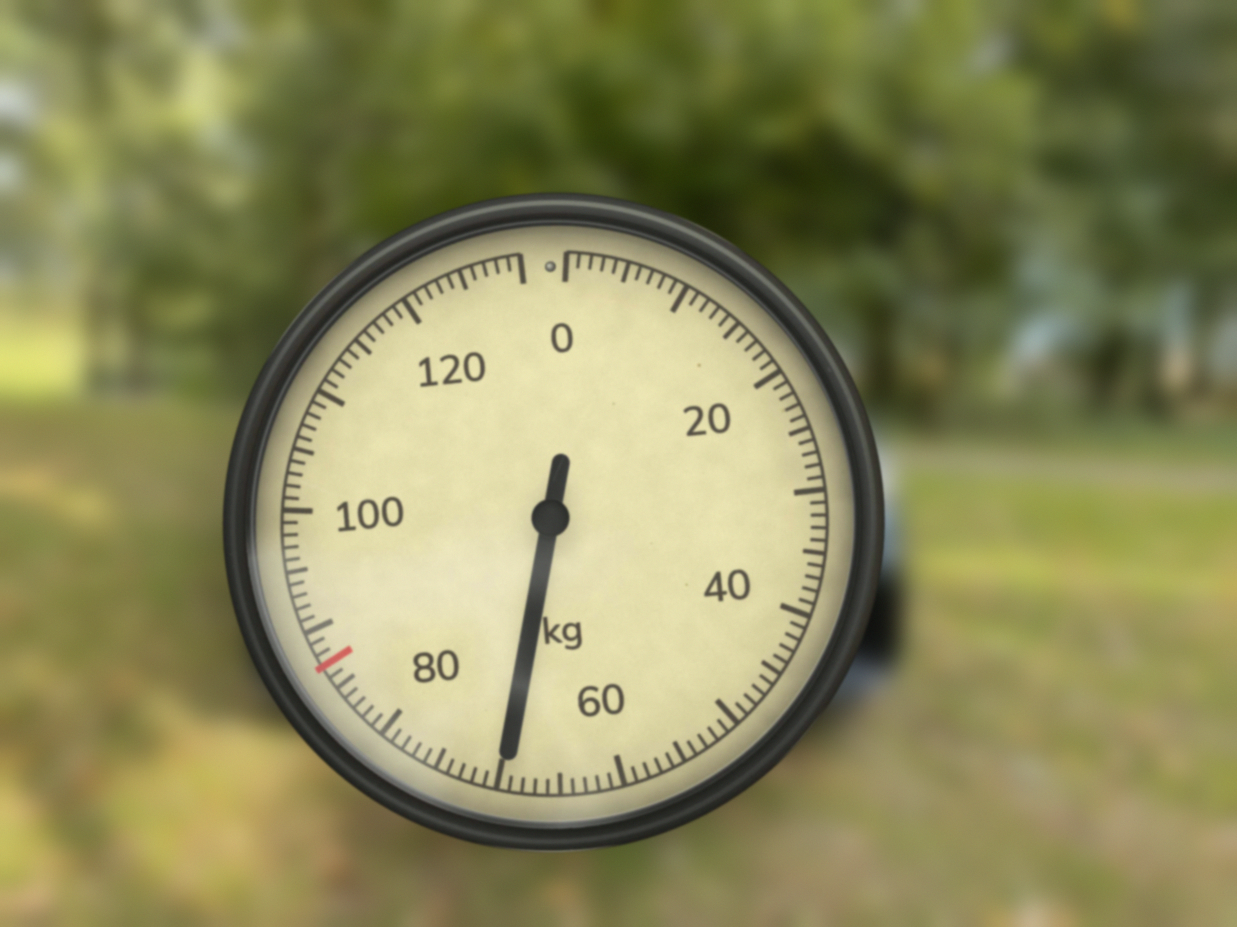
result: 69.5,kg
